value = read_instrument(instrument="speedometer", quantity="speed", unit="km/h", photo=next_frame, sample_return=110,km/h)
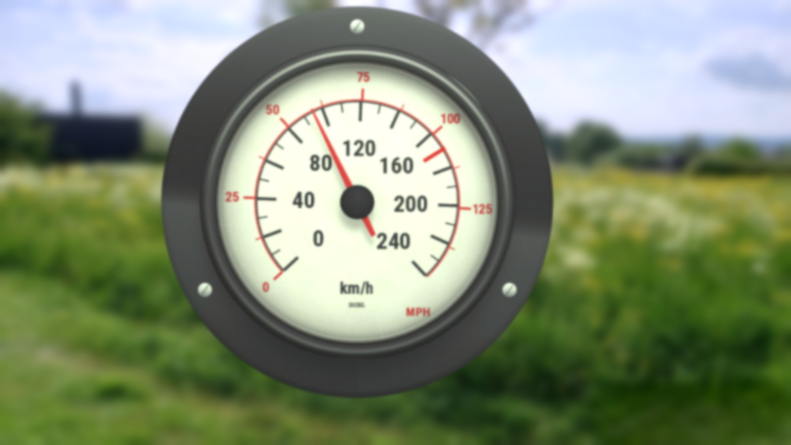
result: 95,km/h
